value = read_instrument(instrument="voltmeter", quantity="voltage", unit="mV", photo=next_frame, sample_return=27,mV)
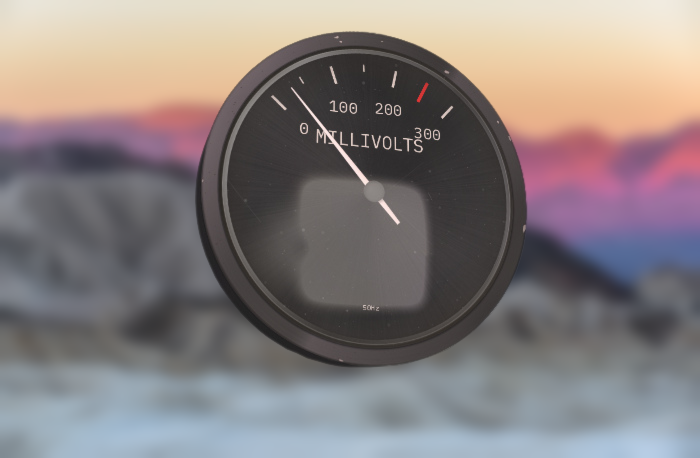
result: 25,mV
